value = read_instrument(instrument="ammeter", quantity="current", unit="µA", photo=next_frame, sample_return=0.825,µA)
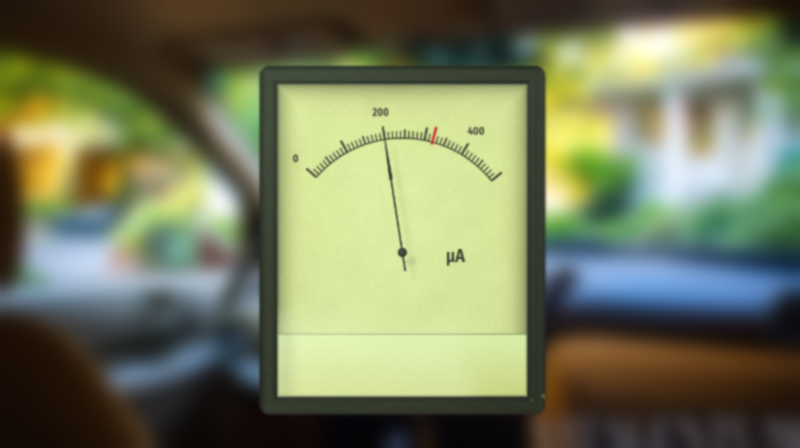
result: 200,µA
